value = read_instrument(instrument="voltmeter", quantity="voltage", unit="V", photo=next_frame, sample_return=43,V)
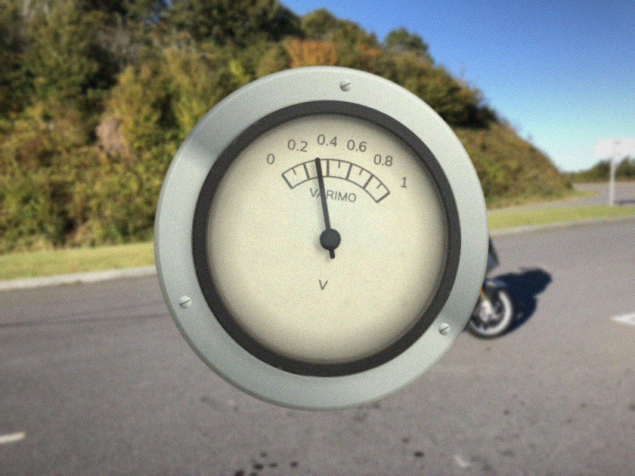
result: 0.3,V
